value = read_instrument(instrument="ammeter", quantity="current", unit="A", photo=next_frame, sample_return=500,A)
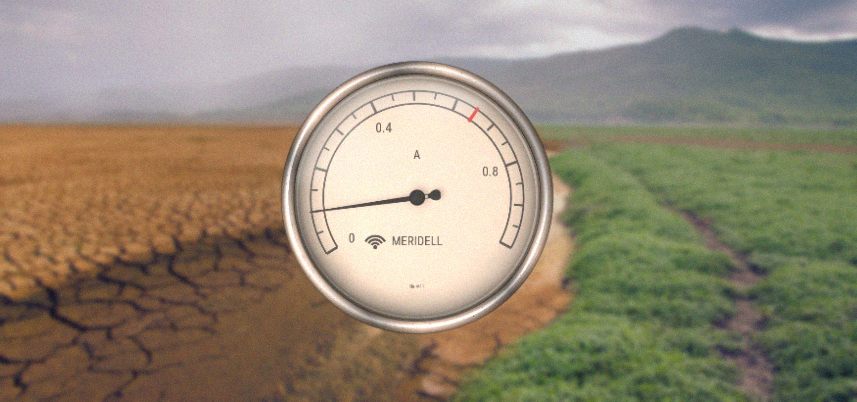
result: 0.1,A
